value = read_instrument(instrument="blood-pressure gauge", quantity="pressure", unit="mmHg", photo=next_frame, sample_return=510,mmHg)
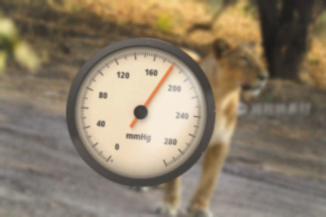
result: 180,mmHg
